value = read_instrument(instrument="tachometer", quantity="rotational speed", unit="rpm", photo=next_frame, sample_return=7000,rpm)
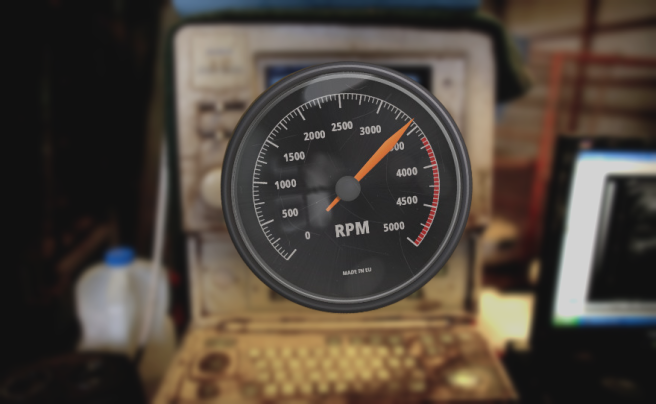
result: 3400,rpm
